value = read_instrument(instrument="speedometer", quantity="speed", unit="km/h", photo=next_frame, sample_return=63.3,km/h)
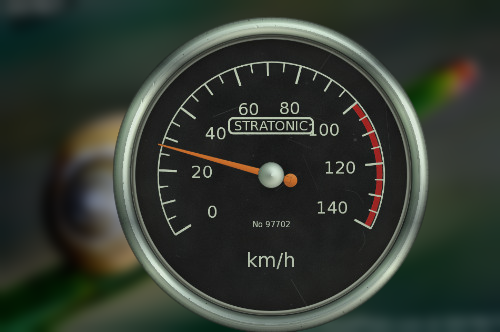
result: 27.5,km/h
